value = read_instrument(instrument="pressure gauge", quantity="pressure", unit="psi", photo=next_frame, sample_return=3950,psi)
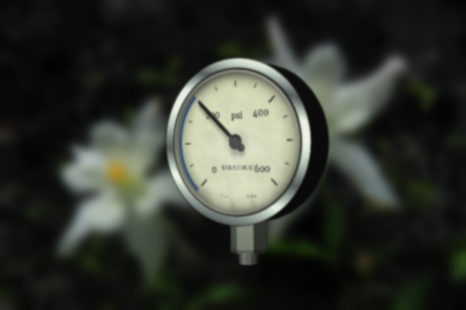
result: 200,psi
